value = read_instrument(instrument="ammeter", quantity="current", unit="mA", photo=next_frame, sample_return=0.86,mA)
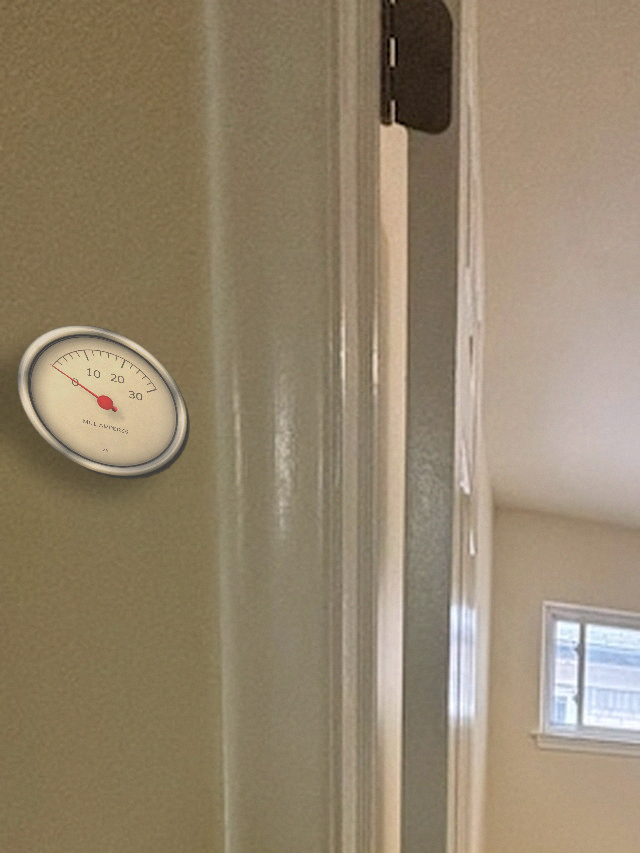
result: 0,mA
